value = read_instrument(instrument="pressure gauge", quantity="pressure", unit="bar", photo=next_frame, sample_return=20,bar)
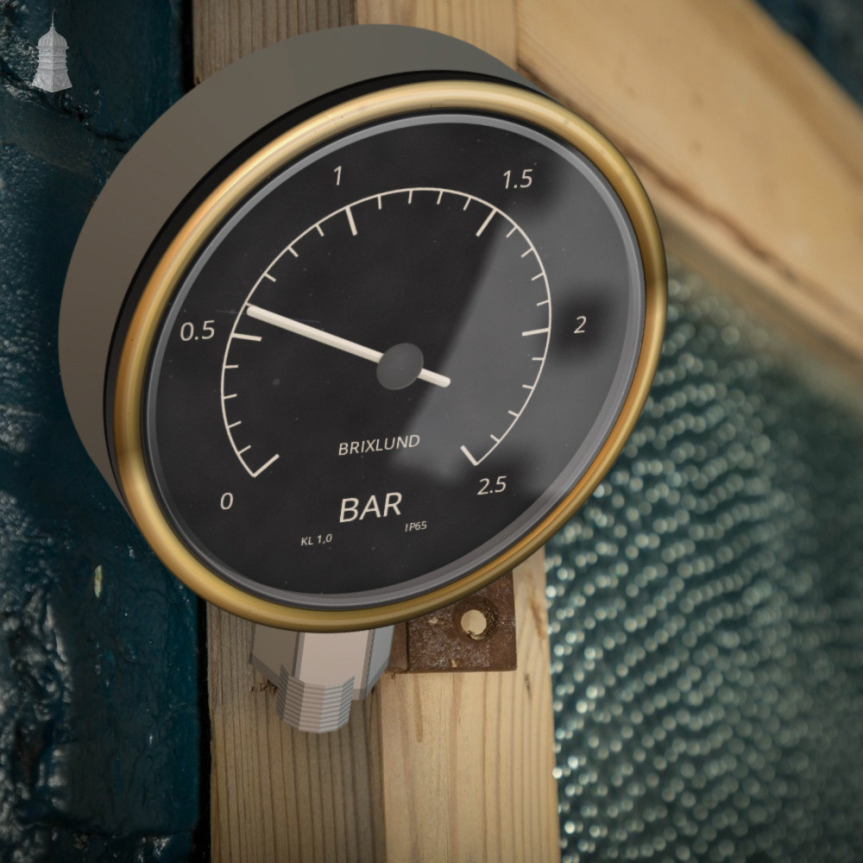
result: 0.6,bar
